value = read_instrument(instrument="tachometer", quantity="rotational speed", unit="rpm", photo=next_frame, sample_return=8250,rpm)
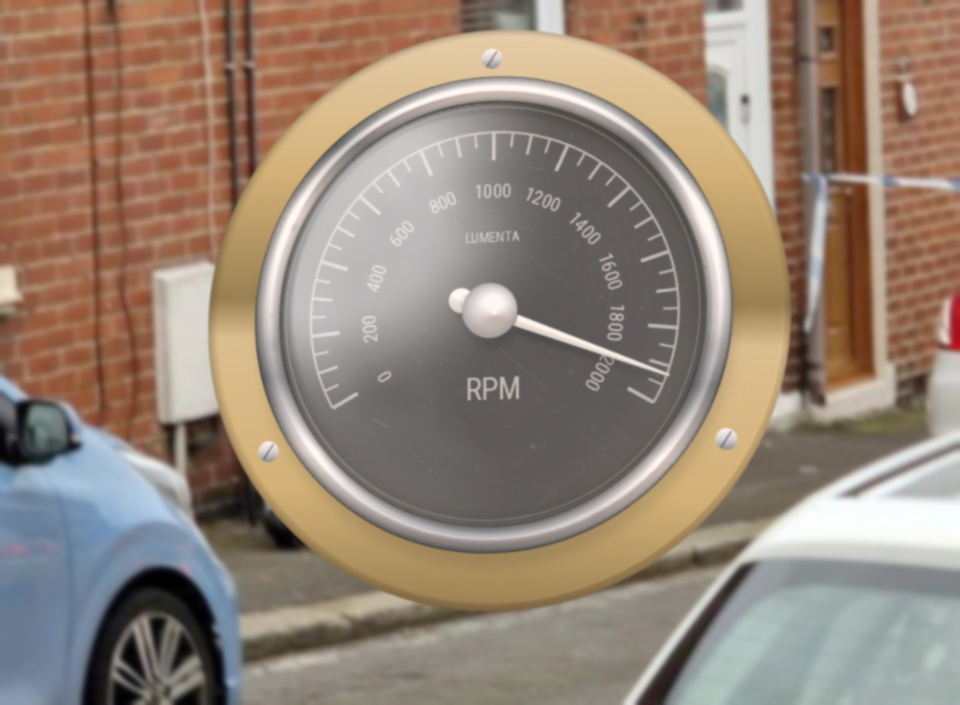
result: 1925,rpm
